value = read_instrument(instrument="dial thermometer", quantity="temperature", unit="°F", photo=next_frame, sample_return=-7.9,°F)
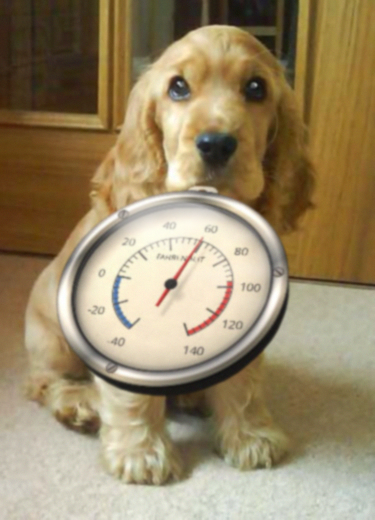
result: 60,°F
